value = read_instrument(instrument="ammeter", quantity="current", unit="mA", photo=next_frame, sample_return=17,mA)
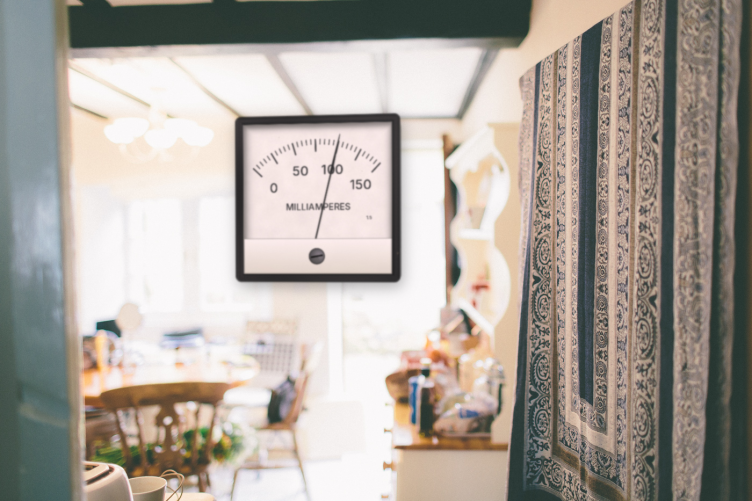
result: 100,mA
